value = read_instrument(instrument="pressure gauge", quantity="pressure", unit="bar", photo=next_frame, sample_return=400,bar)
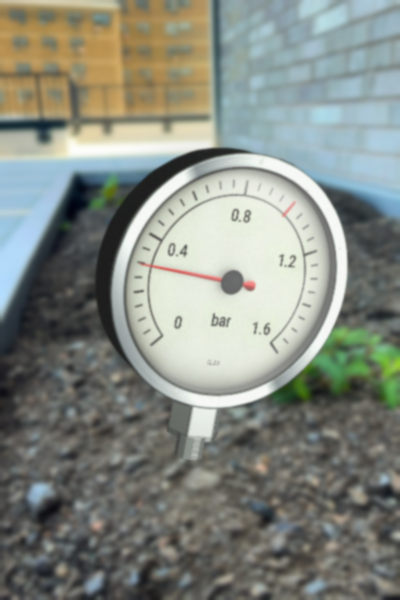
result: 0.3,bar
